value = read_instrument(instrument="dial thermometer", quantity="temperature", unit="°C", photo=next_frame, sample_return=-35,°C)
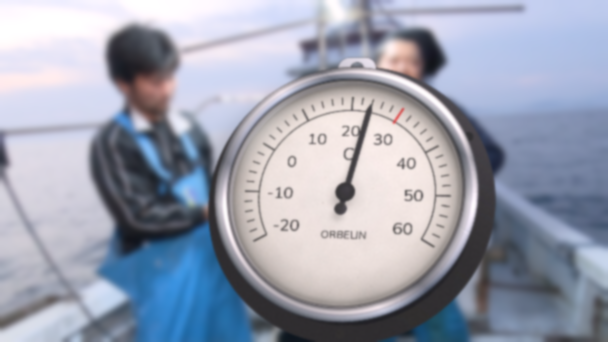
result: 24,°C
